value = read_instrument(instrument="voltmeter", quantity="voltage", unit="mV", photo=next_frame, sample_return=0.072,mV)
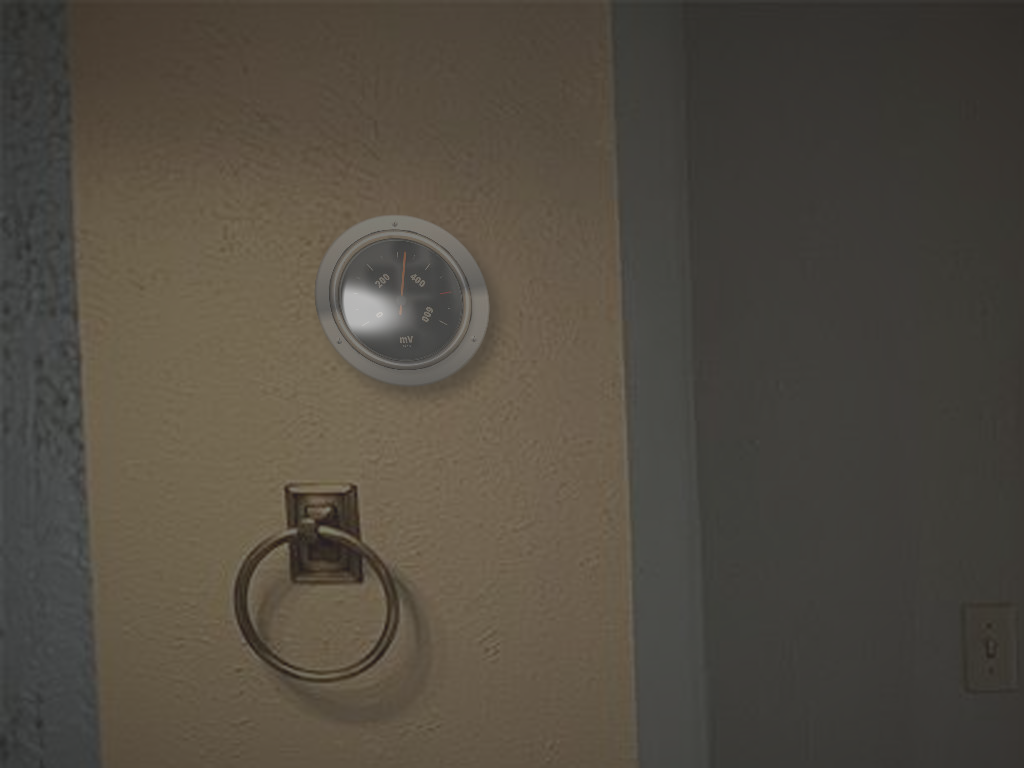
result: 325,mV
